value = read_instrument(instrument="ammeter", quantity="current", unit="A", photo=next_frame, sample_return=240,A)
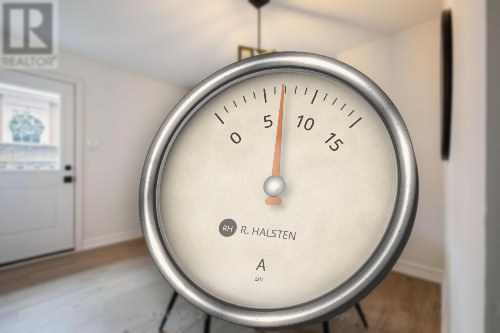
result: 7,A
